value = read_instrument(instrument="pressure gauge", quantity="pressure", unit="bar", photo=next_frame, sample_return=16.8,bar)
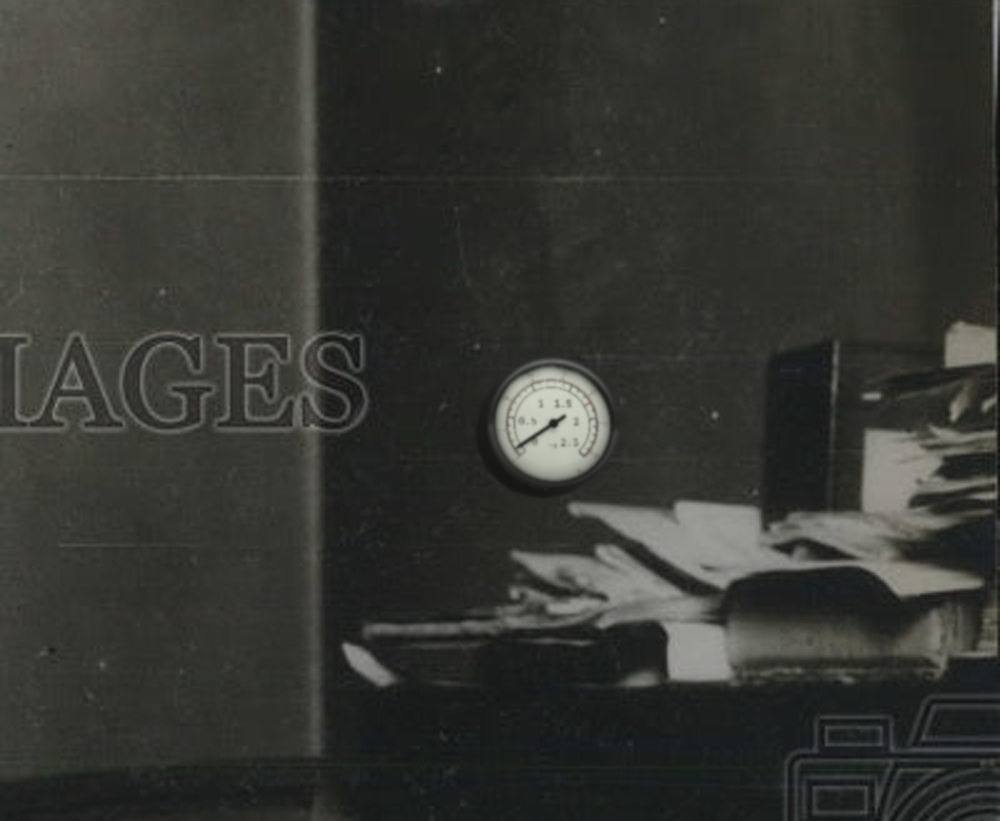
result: 0.1,bar
